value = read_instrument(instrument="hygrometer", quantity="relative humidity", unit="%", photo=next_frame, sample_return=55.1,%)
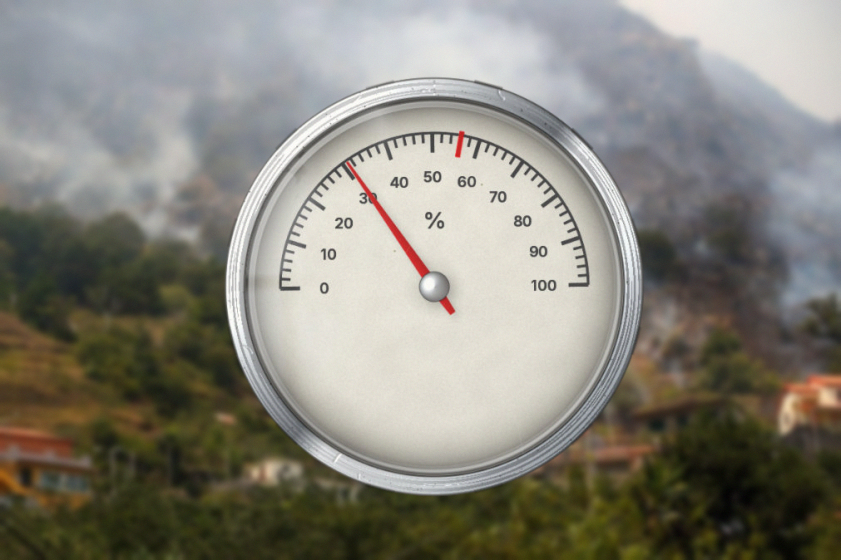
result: 31,%
